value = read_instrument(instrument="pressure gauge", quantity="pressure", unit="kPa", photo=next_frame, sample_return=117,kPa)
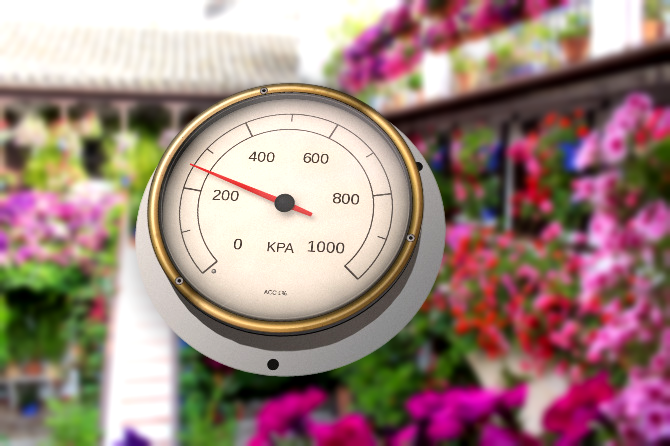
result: 250,kPa
